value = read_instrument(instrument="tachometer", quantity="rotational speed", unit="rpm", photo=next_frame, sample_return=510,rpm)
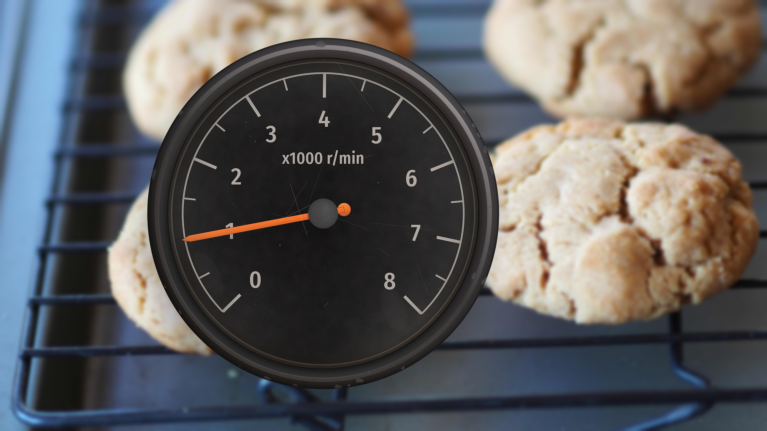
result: 1000,rpm
